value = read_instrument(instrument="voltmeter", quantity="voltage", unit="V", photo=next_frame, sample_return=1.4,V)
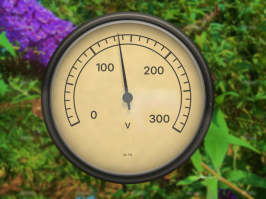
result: 135,V
